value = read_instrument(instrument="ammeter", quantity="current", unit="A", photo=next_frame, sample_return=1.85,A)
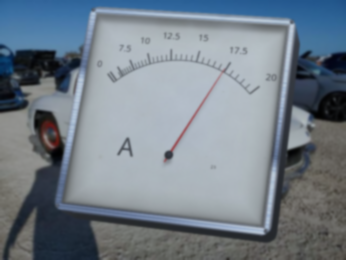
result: 17.5,A
